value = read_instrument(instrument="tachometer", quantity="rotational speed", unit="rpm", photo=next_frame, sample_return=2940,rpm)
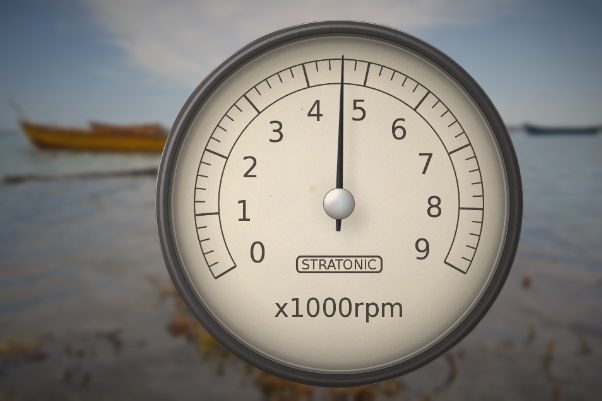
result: 4600,rpm
